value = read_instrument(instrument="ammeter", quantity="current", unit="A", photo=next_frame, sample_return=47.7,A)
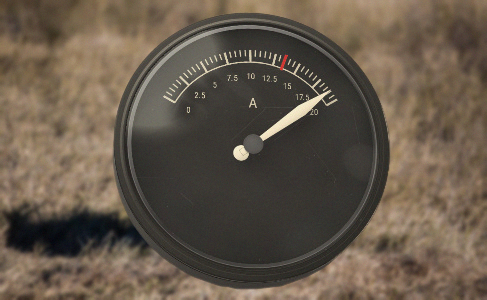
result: 19,A
